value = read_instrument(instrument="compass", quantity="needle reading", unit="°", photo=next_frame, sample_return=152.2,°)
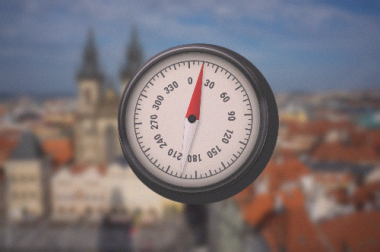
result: 15,°
